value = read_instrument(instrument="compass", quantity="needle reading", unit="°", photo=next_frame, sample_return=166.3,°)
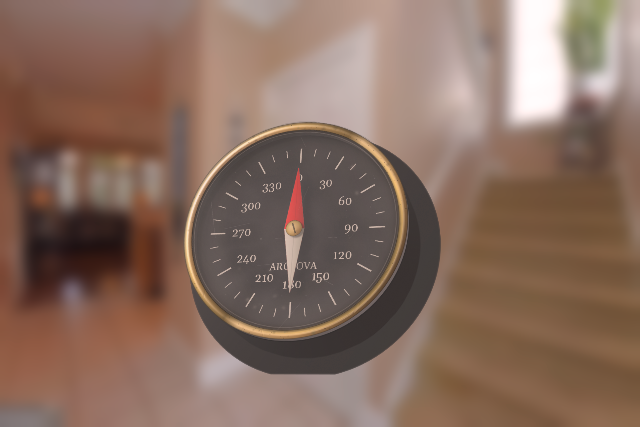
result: 0,°
